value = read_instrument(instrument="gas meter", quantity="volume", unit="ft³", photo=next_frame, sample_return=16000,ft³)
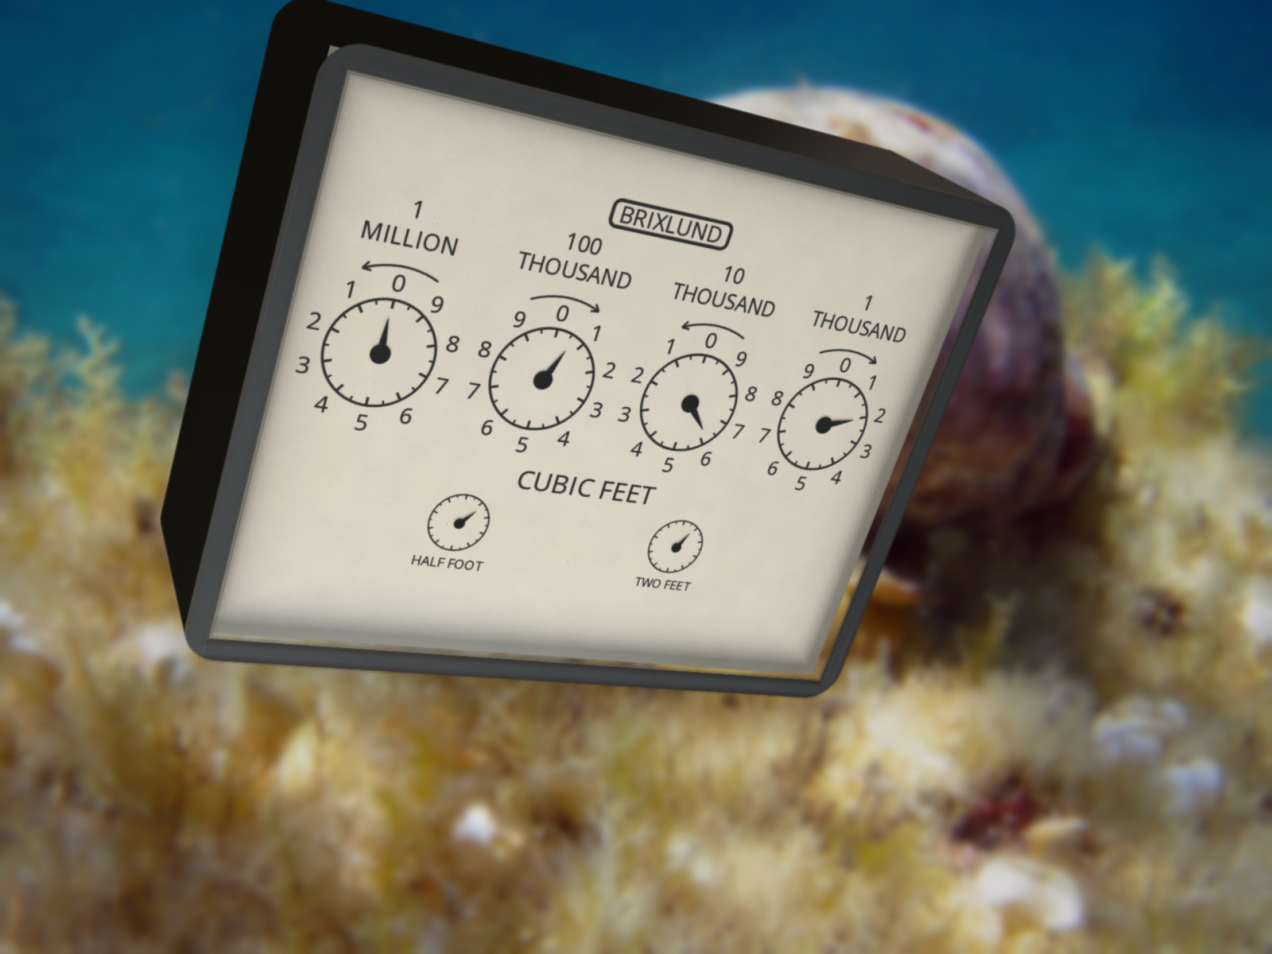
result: 6200,ft³
